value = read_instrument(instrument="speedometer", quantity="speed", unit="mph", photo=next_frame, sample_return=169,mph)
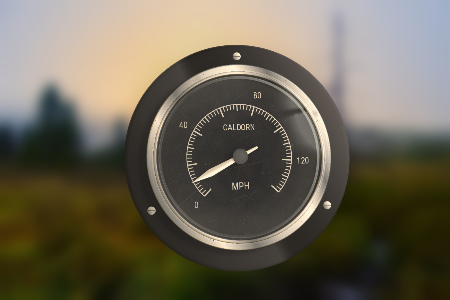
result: 10,mph
